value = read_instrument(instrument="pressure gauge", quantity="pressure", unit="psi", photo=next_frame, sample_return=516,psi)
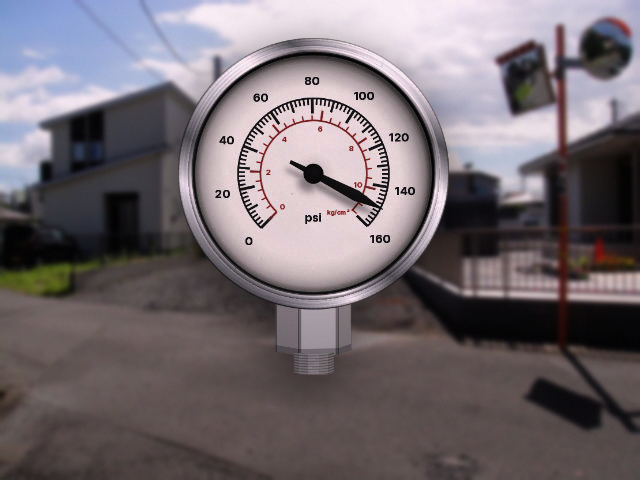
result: 150,psi
